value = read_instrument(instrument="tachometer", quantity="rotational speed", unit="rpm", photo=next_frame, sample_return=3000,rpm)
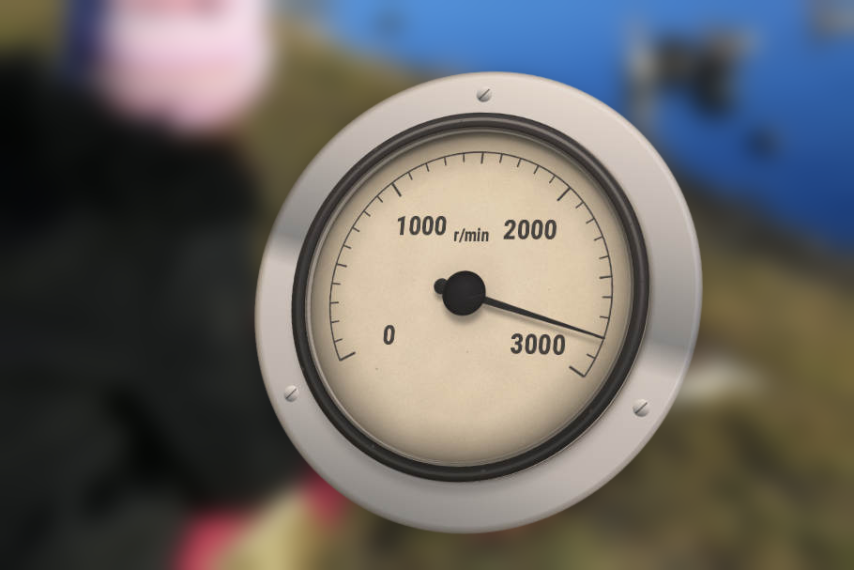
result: 2800,rpm
